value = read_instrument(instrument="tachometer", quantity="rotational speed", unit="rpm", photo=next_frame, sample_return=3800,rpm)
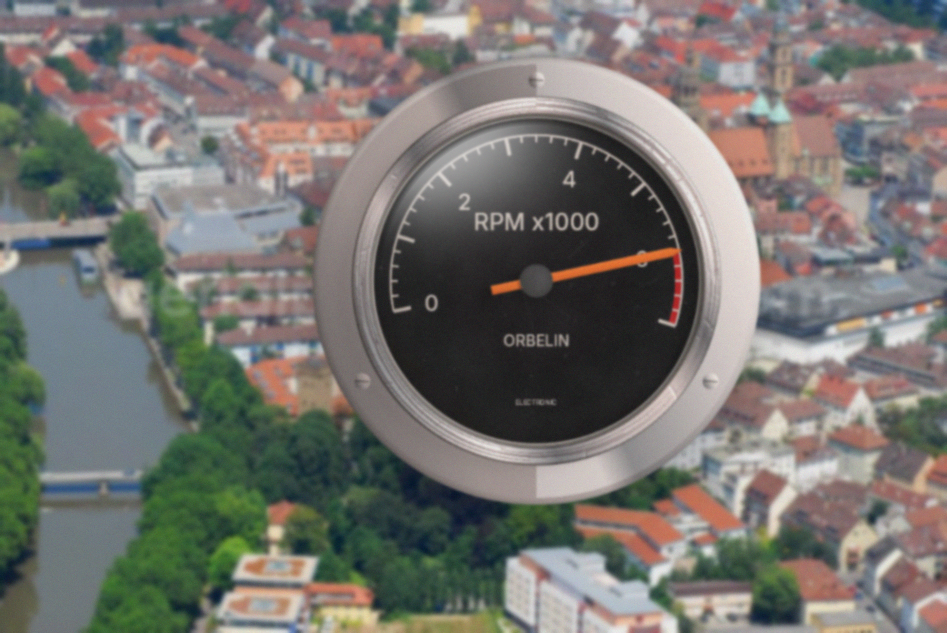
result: 6000,rpm
